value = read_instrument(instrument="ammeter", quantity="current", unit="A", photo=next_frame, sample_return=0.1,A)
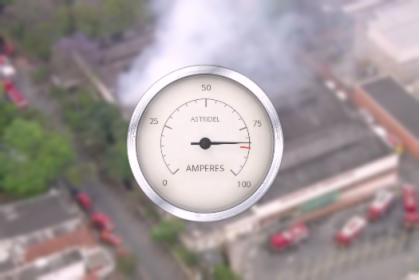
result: 82.5,A
